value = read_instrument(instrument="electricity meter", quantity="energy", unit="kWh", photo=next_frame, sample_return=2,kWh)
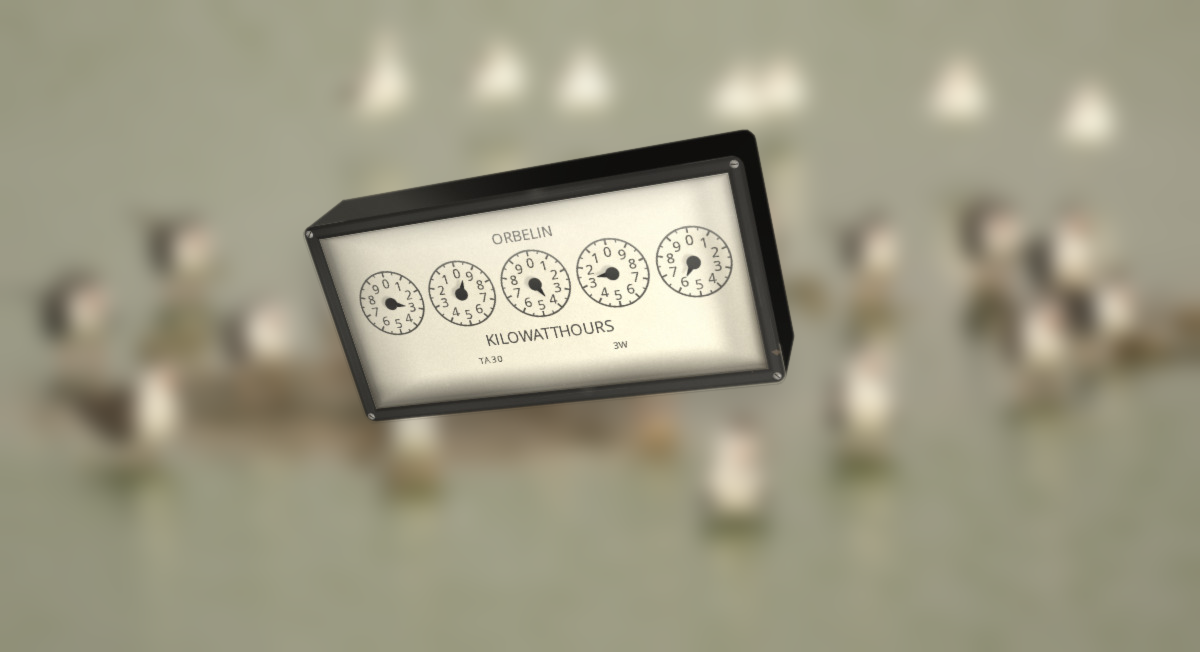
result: 29426,kWh
